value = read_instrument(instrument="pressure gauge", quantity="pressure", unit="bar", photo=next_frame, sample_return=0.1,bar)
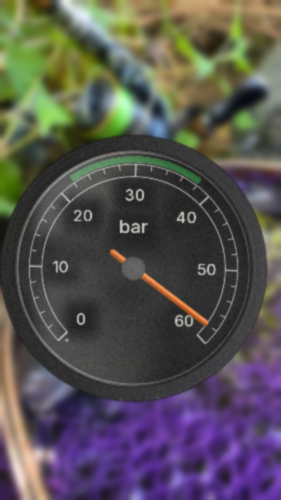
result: 58,bar
